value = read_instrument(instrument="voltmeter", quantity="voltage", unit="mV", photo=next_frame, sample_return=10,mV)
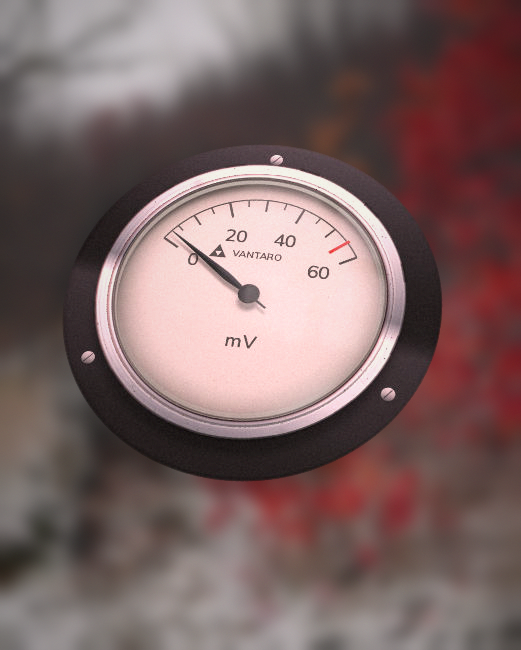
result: 2.5,mV
